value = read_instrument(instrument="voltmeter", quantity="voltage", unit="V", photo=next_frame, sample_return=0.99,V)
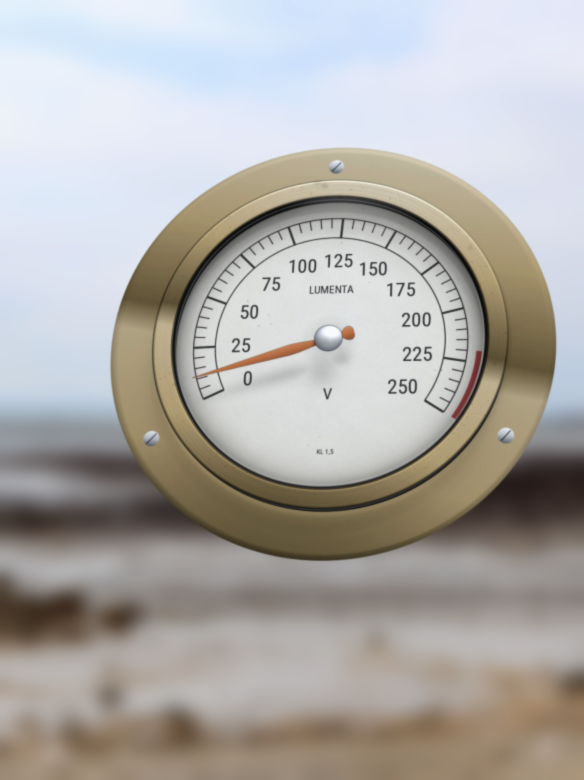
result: 10,V
